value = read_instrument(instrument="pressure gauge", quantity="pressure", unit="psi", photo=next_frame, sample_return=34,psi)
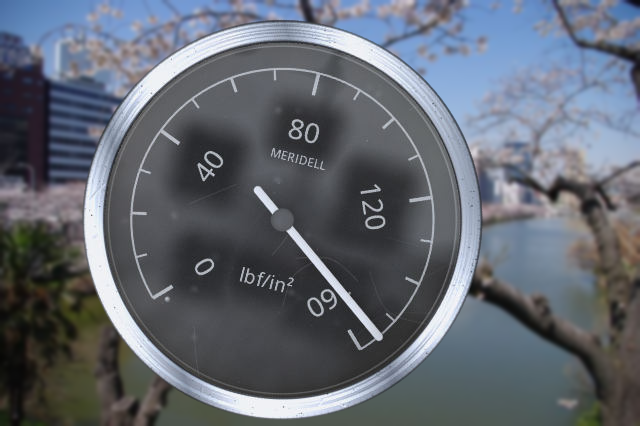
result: 155,psi
